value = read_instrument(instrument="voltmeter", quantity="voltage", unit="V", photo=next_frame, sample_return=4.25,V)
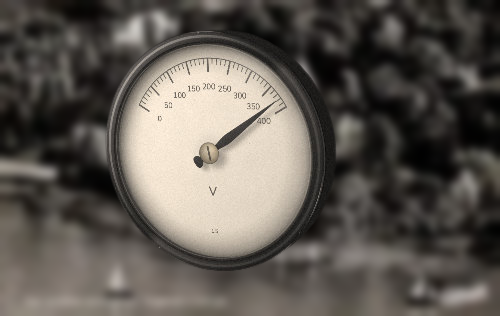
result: 380,V
